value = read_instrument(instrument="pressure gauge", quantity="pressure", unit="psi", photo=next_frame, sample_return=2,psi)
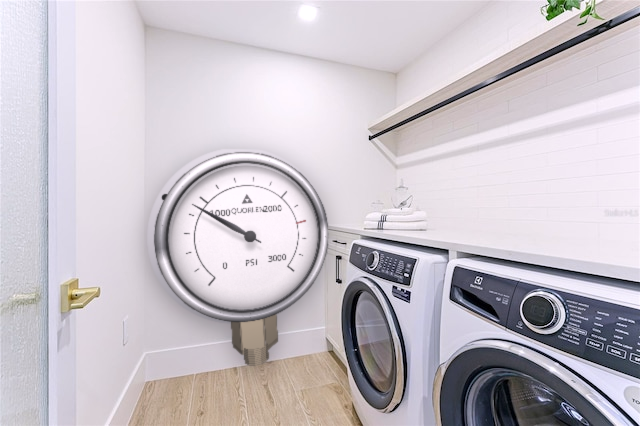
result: 900,psi
